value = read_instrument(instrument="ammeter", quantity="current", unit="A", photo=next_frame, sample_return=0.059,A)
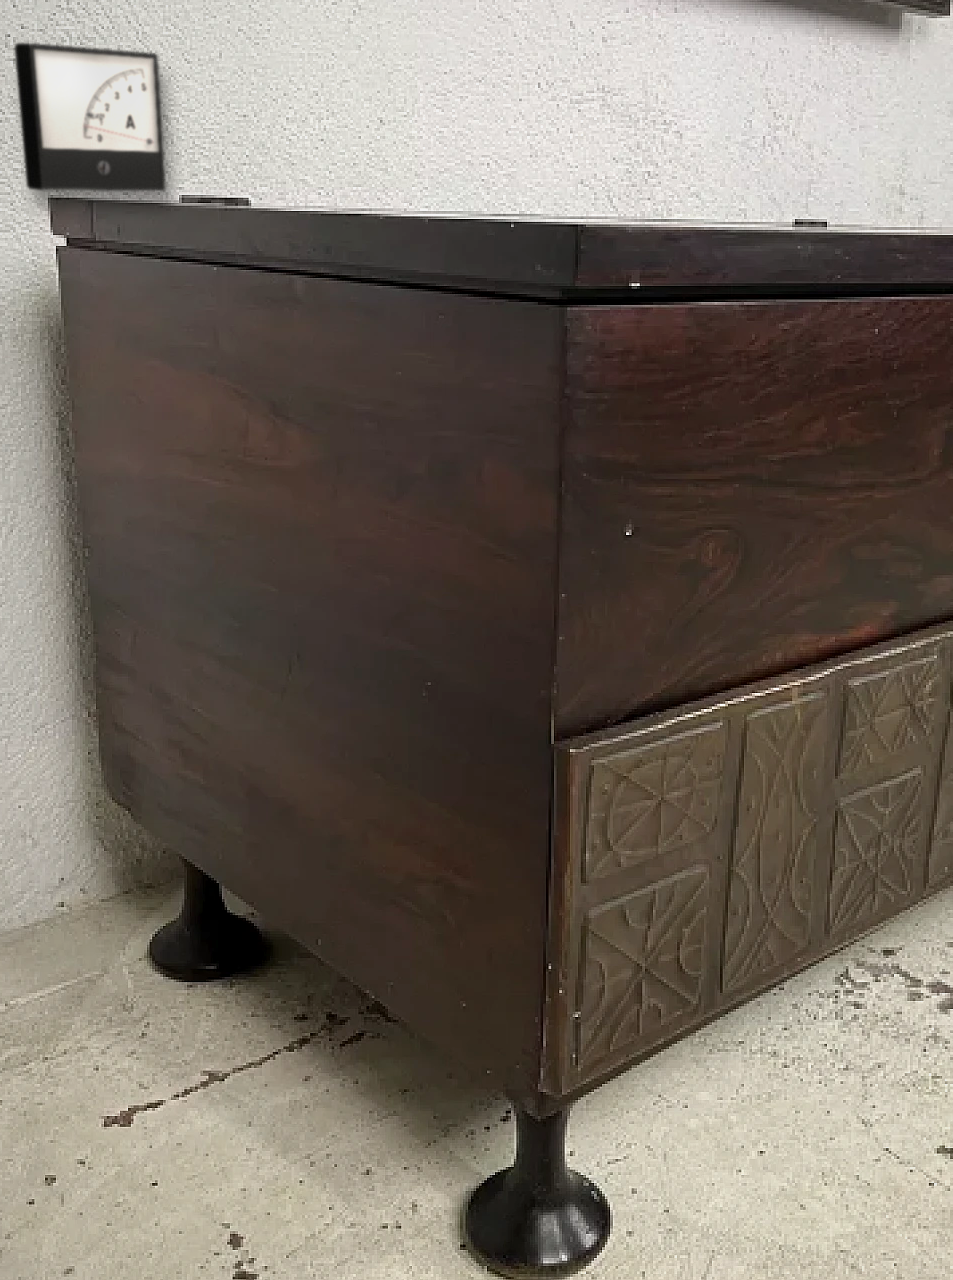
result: 0.5,A
